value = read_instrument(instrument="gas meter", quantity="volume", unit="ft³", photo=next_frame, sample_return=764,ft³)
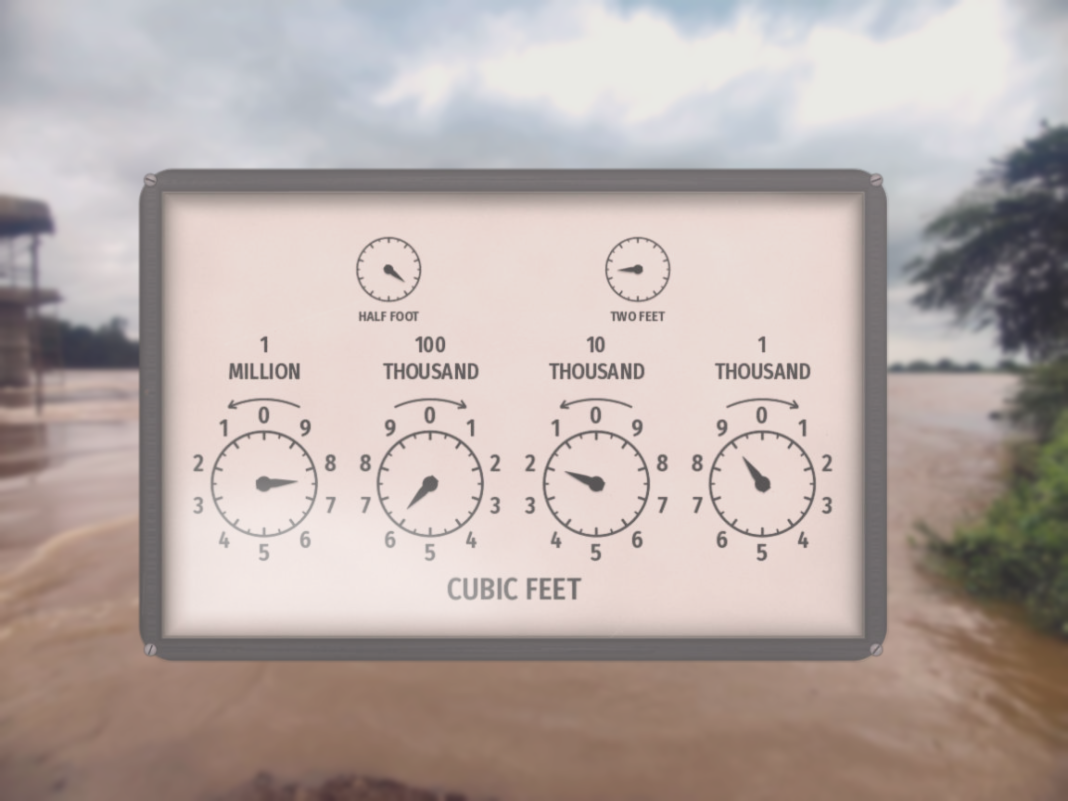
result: 761900,ft³
